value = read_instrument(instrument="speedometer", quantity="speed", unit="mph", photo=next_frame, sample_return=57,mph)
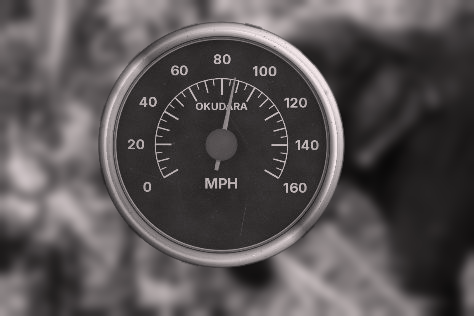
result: 87.5,mph
